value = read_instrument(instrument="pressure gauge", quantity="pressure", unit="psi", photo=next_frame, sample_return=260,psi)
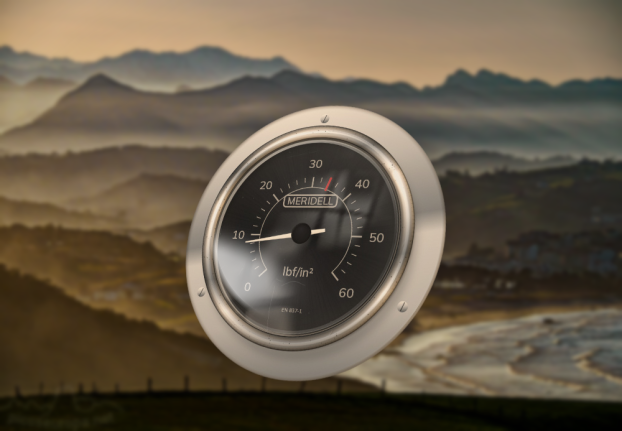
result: 8,psi
